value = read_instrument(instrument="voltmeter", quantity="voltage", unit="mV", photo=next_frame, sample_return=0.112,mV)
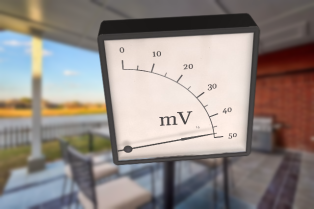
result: 47.5,mV
